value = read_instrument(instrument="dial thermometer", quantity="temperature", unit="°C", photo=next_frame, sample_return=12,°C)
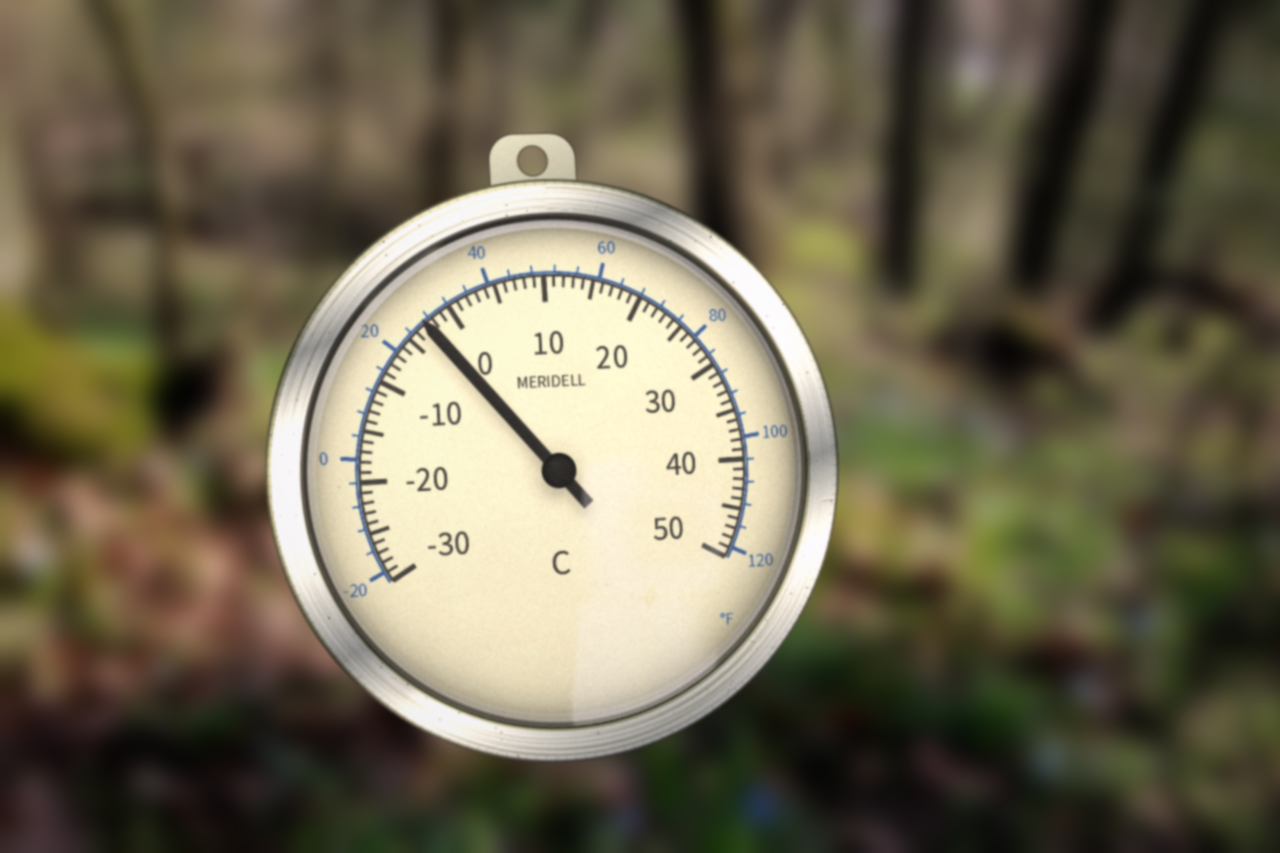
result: -3,°C
